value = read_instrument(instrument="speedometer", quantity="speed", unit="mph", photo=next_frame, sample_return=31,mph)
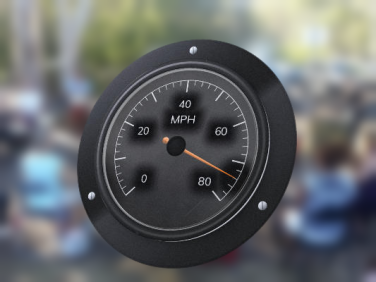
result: 74,mph
